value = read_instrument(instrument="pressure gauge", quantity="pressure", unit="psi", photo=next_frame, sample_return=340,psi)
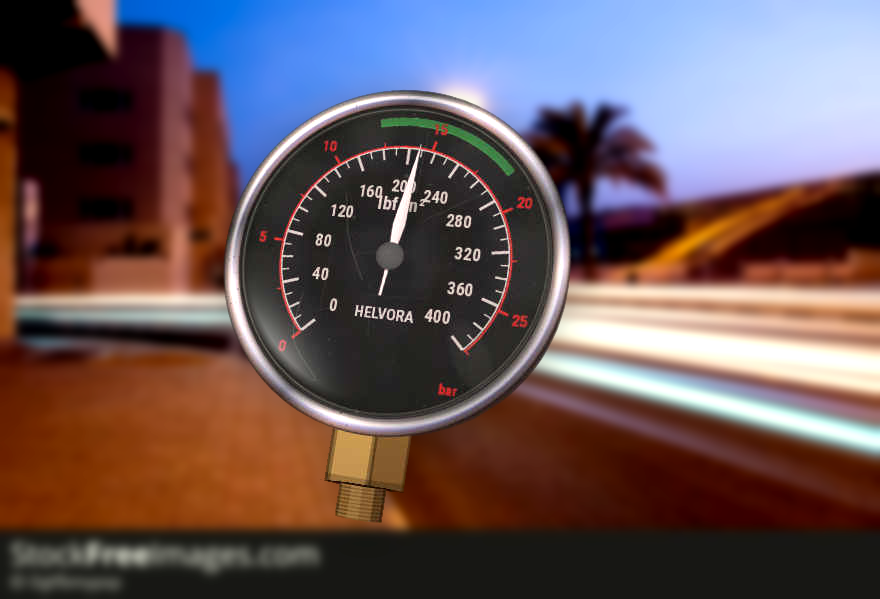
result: 210,psi
